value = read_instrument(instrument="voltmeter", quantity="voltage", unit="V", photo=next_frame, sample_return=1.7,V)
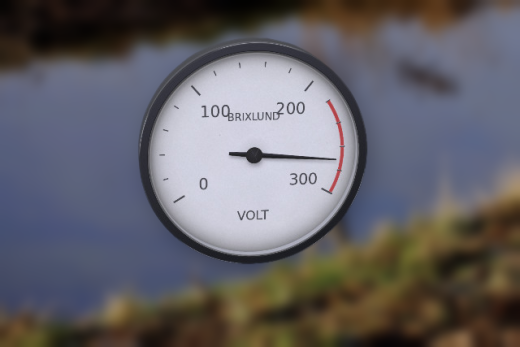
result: 270,V
